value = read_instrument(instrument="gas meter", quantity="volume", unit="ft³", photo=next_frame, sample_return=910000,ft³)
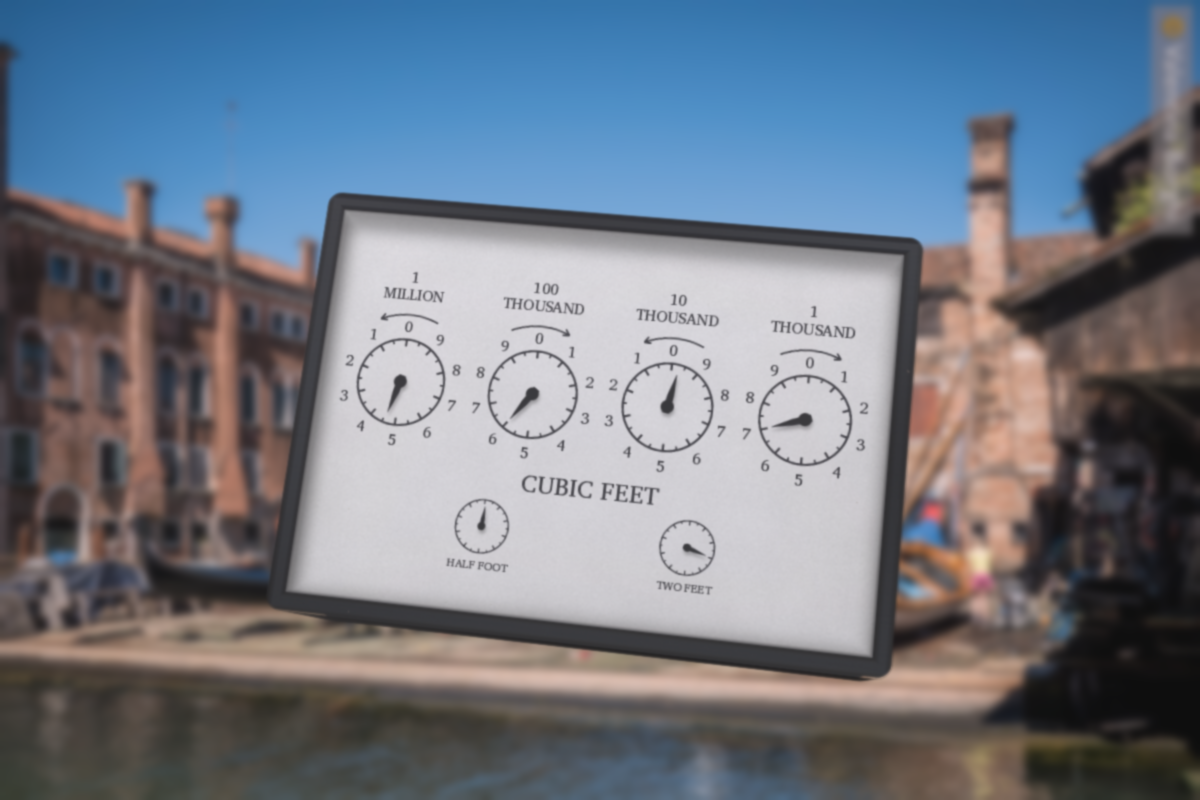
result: 459700,ft³
